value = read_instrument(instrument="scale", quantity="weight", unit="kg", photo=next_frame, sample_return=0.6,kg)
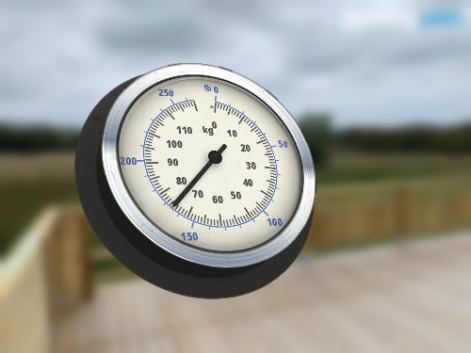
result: 75,kg
